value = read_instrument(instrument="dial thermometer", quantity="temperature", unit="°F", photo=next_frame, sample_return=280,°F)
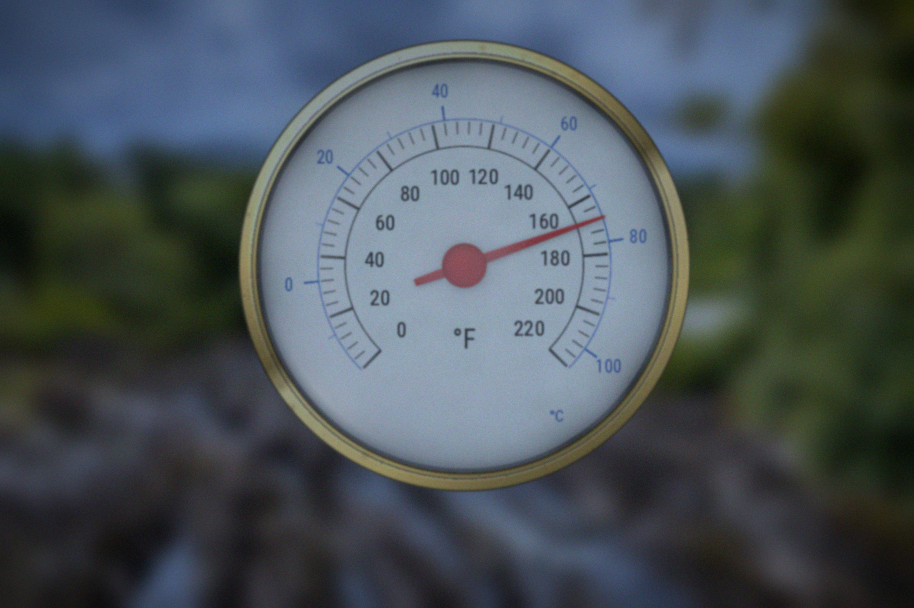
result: 168,°F
